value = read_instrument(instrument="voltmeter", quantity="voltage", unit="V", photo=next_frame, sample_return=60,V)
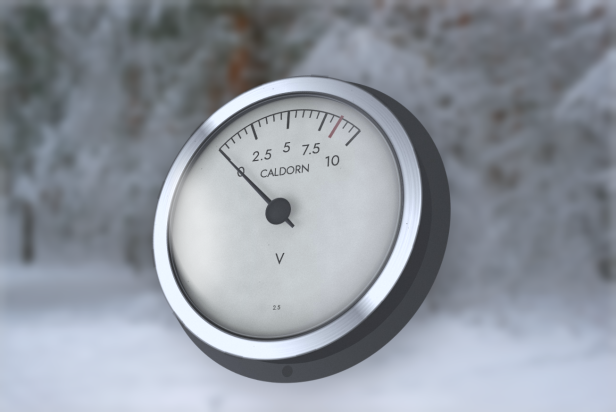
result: 0,V
